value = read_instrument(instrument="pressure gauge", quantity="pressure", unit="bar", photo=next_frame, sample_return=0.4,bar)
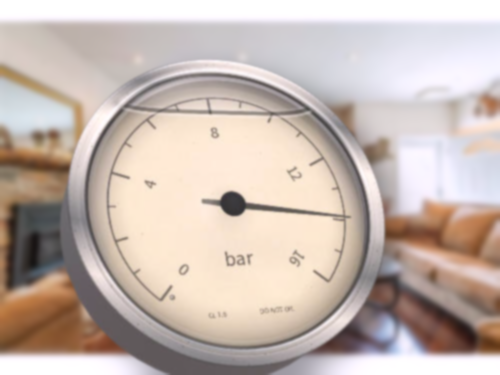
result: 14,bar
